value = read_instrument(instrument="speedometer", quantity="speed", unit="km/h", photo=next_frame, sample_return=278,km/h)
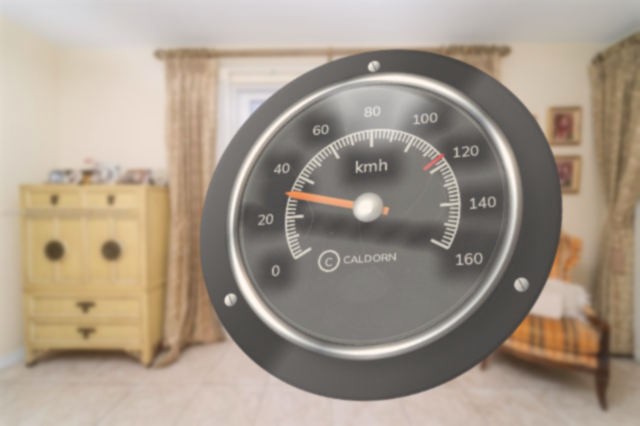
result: 30,km/h
